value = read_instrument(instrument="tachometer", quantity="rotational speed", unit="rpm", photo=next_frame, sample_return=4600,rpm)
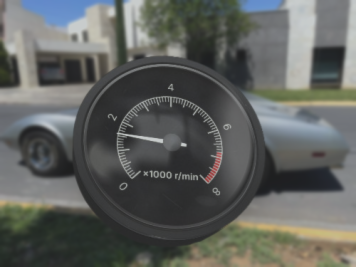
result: 1500,rpm
